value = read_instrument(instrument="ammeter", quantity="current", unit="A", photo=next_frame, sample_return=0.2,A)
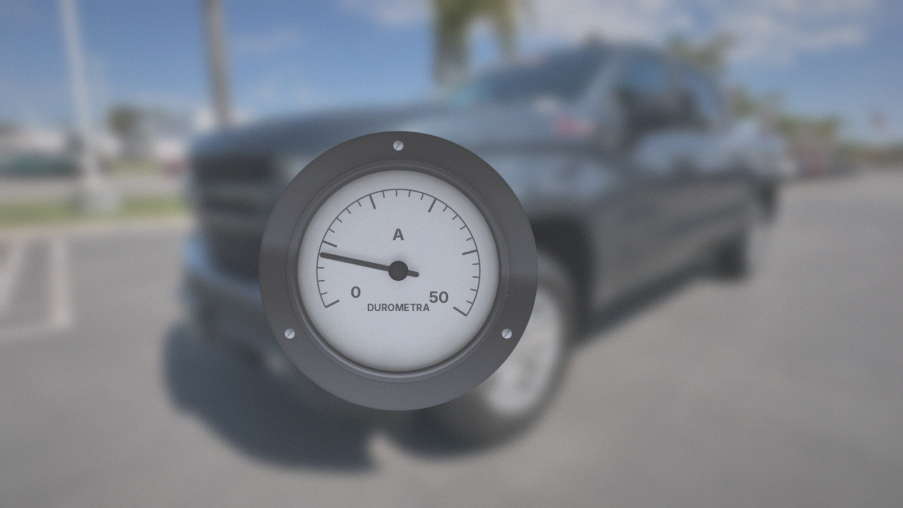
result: 8,A
